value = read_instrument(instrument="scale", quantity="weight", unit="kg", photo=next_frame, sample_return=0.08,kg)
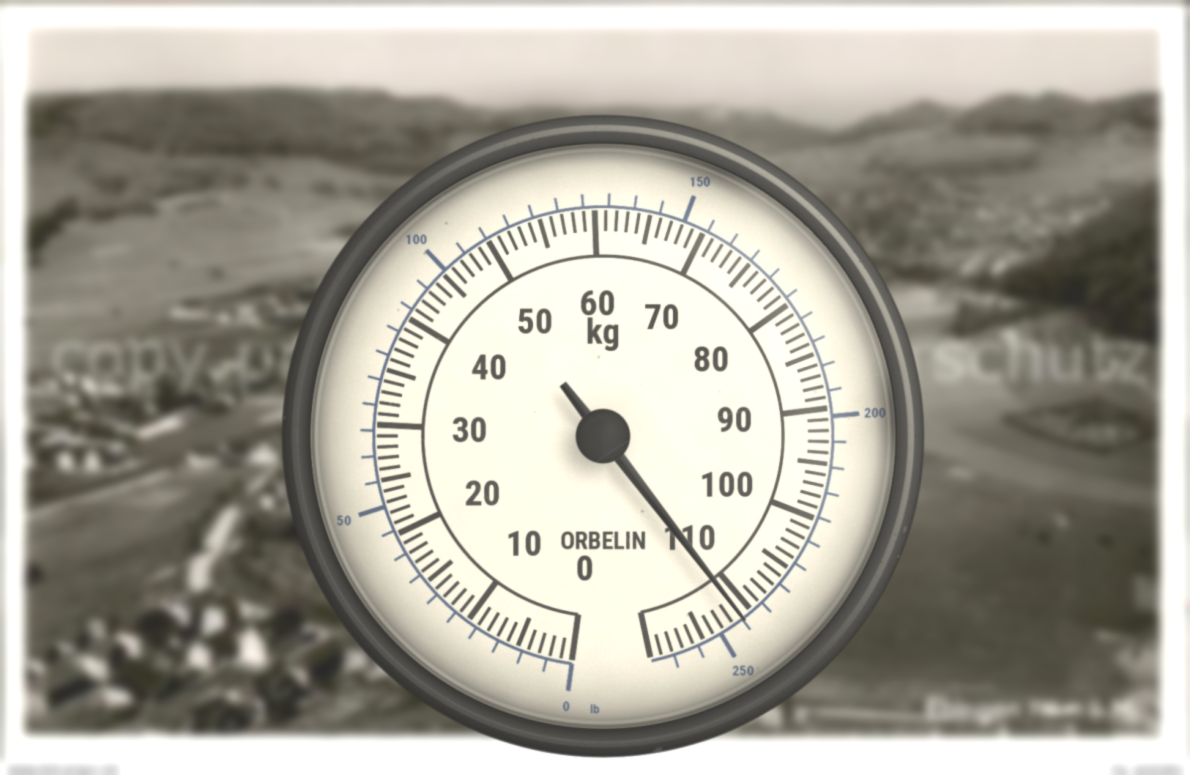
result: 111,kg
